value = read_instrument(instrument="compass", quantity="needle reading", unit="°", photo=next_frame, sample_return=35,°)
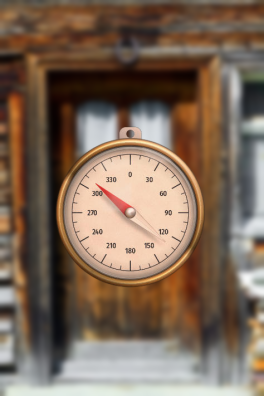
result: 310,°
